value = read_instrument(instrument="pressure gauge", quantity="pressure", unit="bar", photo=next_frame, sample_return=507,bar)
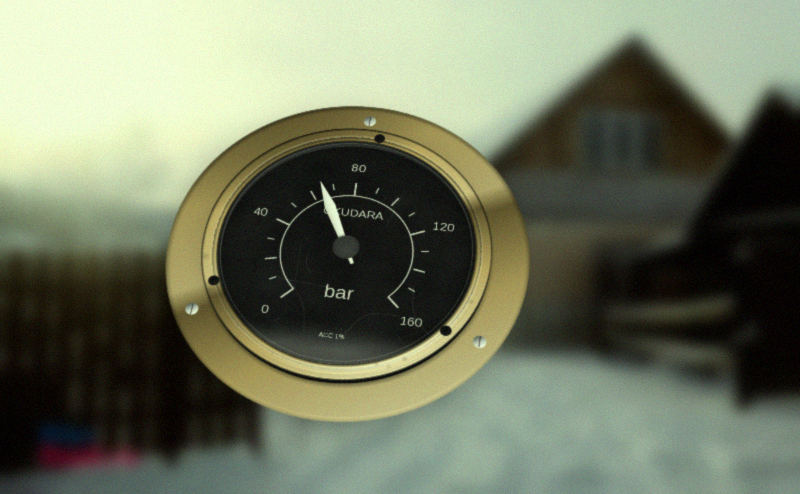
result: 65,bar
